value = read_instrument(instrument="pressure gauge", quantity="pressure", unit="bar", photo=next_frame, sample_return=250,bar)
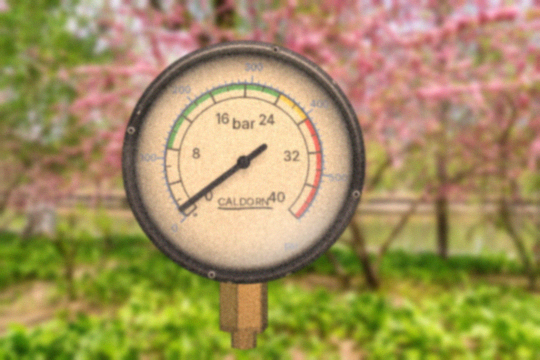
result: 1,bar
